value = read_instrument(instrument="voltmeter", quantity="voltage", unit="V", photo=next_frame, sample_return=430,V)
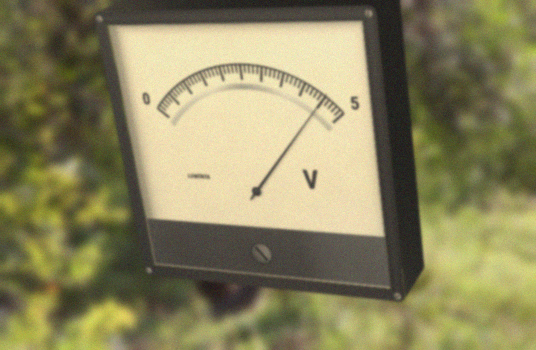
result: 4.5,V
